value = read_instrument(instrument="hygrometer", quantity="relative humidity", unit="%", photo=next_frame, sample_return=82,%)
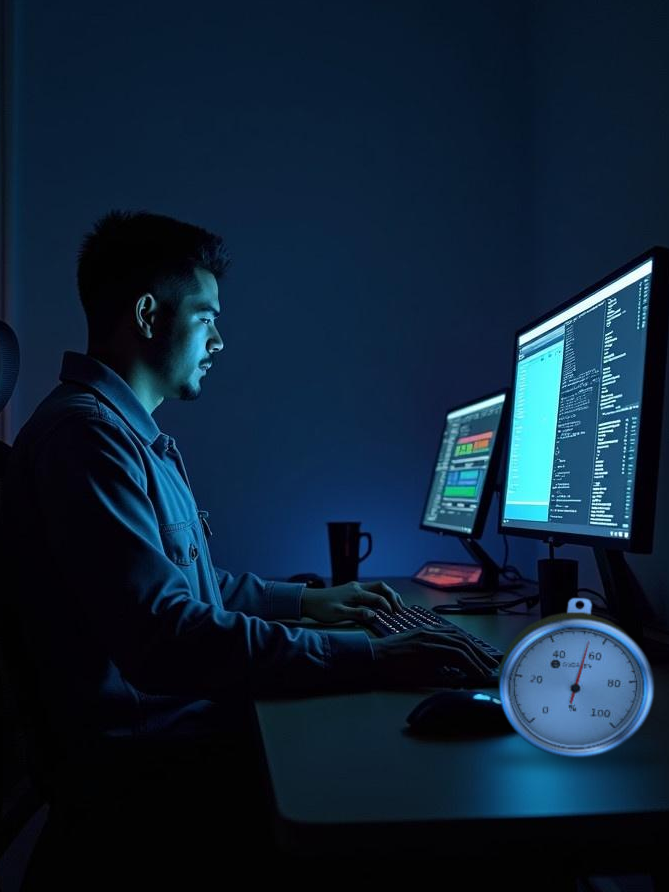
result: 54,%
